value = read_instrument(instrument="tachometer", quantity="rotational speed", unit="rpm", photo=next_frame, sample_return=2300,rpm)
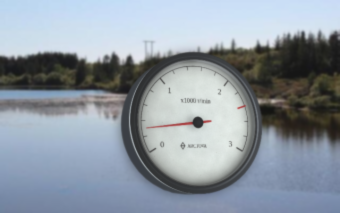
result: 300,rpm
